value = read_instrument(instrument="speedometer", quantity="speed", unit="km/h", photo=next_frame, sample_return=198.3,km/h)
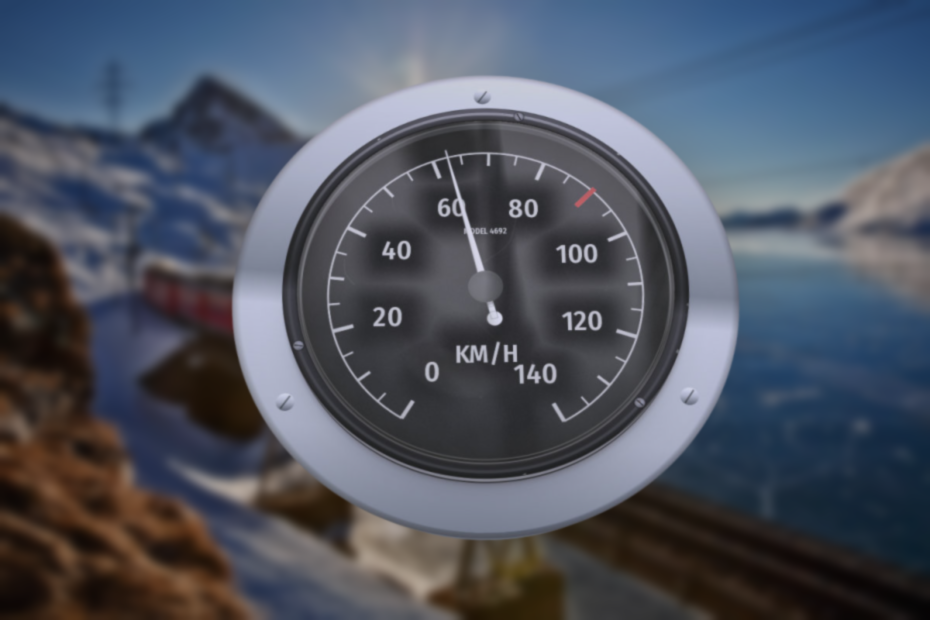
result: 62.5,km/h
